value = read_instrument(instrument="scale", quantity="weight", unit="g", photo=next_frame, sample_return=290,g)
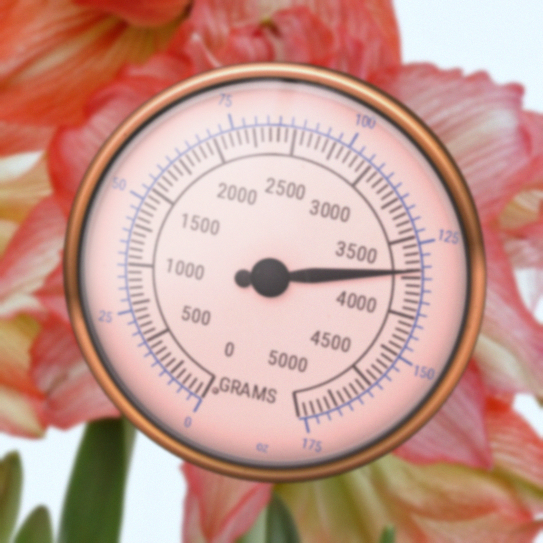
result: 3700,g
